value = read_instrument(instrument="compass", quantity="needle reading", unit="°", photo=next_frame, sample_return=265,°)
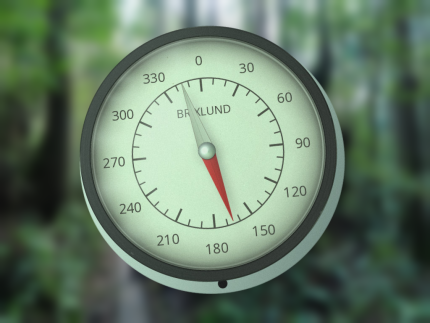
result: 165,°
